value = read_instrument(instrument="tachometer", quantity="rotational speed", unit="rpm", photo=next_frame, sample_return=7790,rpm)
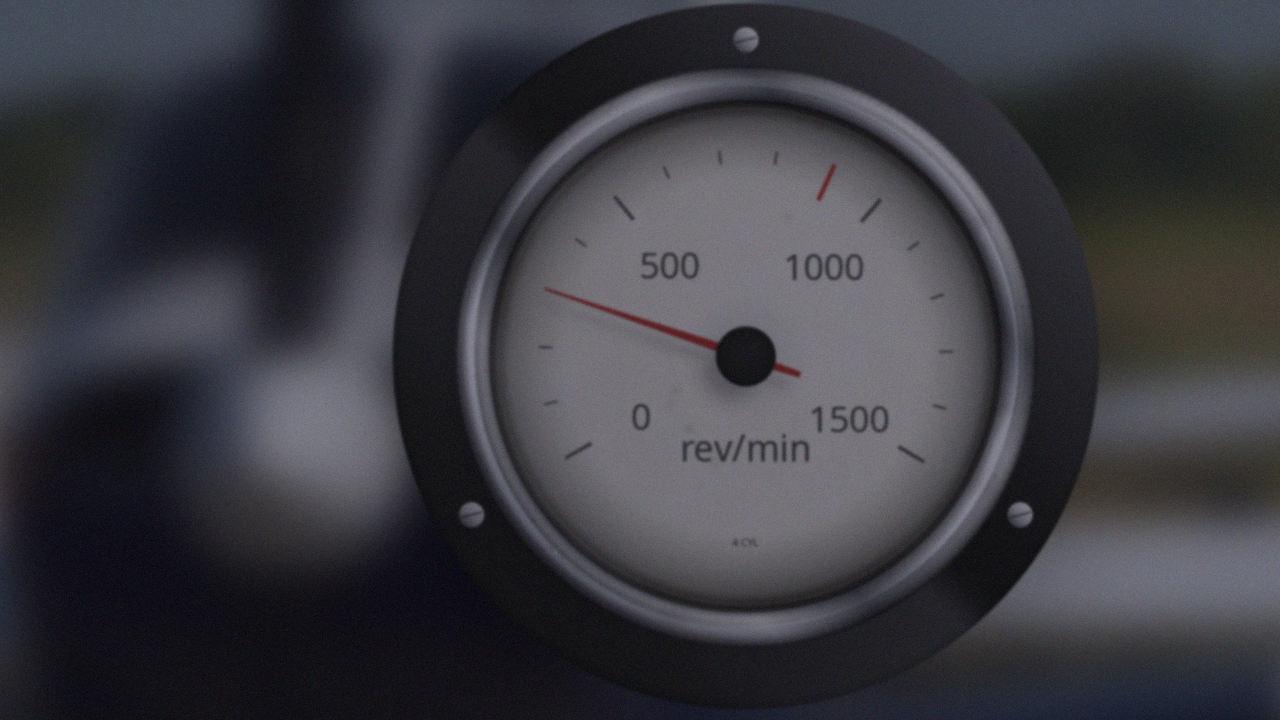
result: 300,rpm
